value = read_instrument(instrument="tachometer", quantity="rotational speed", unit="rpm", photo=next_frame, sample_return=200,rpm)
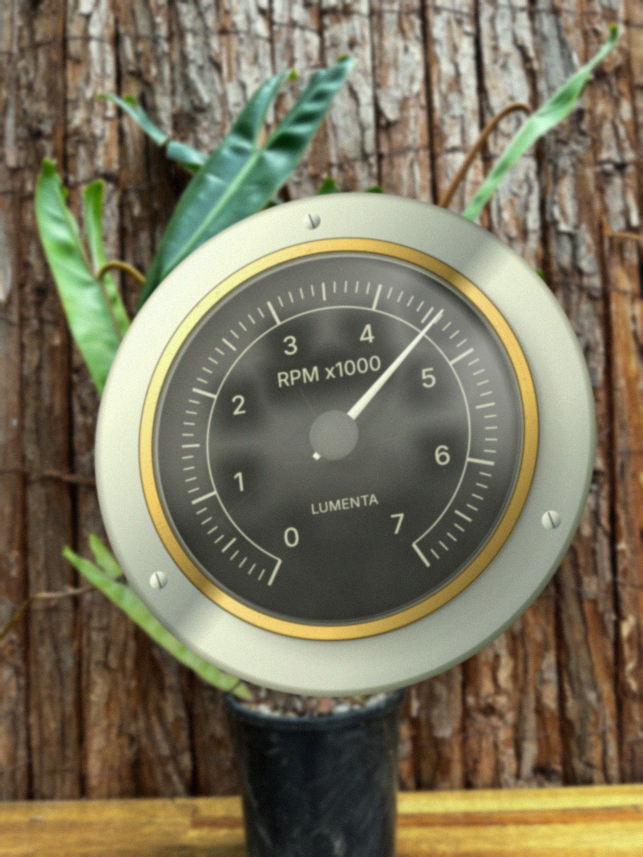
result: 4600,rpm
